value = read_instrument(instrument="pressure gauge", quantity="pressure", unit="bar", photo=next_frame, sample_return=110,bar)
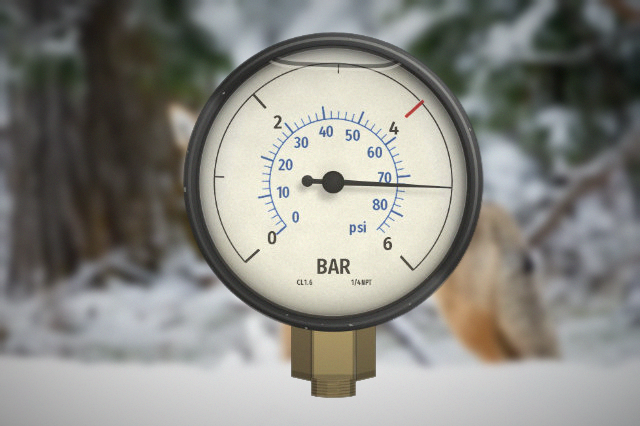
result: 5,bar
